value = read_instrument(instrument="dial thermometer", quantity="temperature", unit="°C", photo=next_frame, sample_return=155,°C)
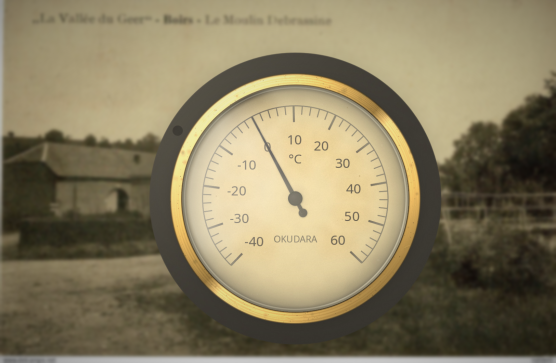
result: 0,°C
